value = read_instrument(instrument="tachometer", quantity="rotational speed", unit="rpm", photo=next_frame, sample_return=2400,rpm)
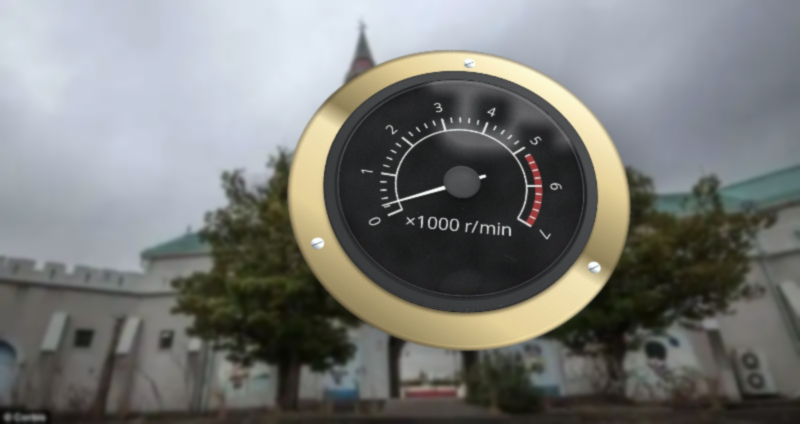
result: 200,rpm
